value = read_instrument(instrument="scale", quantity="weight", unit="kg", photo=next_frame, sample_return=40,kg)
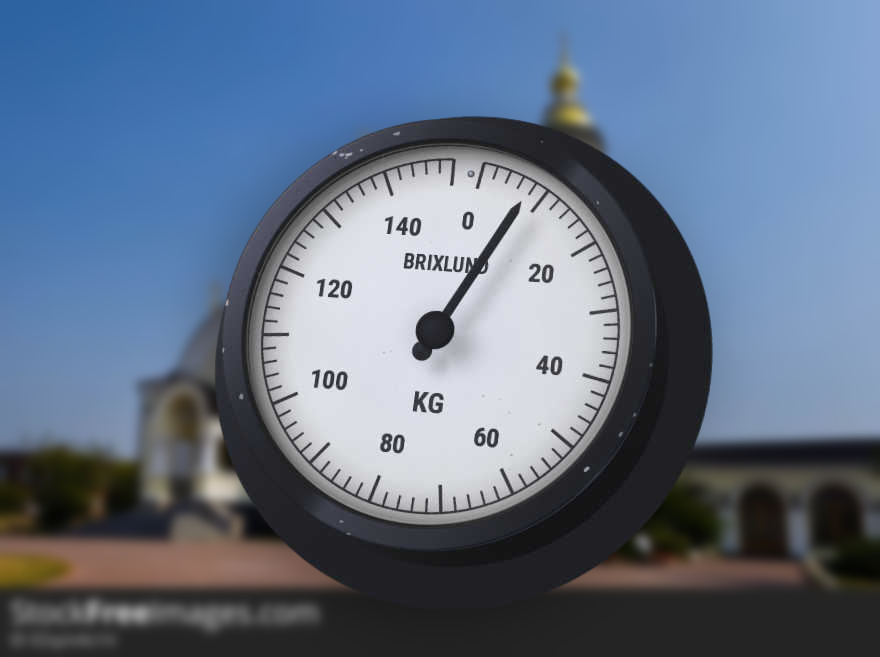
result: 8,kg
